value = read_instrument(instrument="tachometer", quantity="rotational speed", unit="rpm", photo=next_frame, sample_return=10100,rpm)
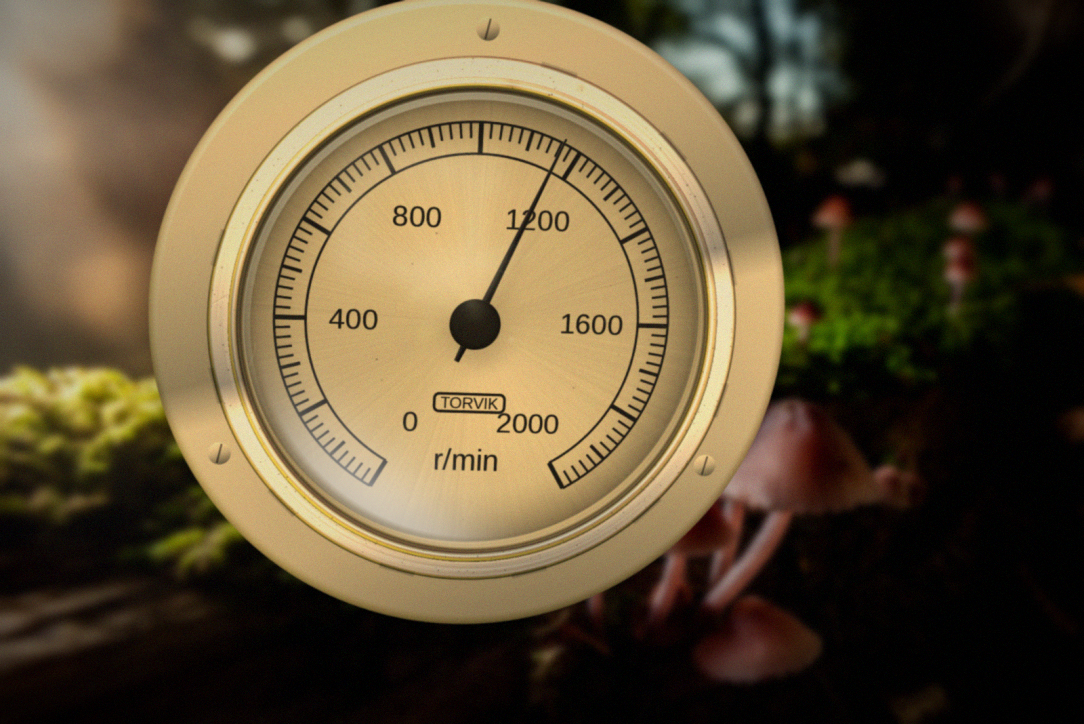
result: 1160,rpm
